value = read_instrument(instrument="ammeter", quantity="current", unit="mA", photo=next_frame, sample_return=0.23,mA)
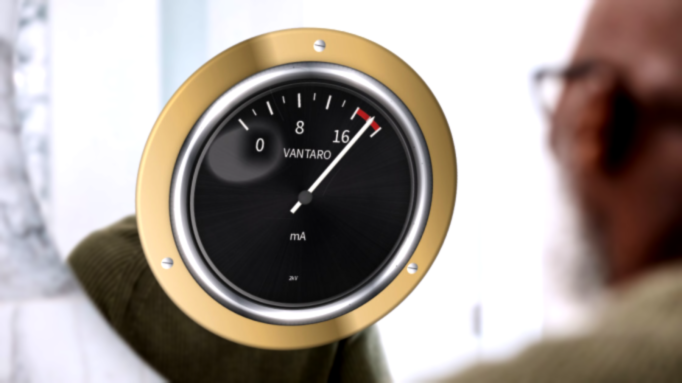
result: 18,mA
